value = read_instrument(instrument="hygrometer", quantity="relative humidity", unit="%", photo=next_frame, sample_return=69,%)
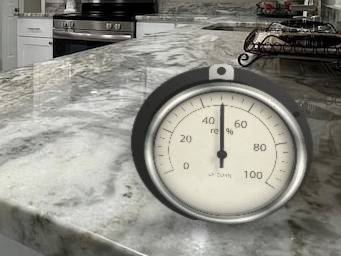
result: 48,%
